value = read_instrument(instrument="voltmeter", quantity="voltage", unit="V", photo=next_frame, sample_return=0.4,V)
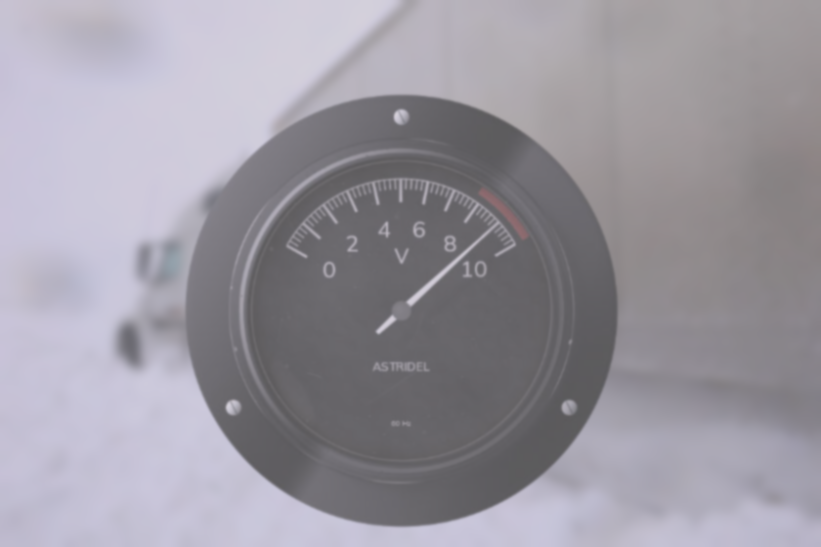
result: 9,V
